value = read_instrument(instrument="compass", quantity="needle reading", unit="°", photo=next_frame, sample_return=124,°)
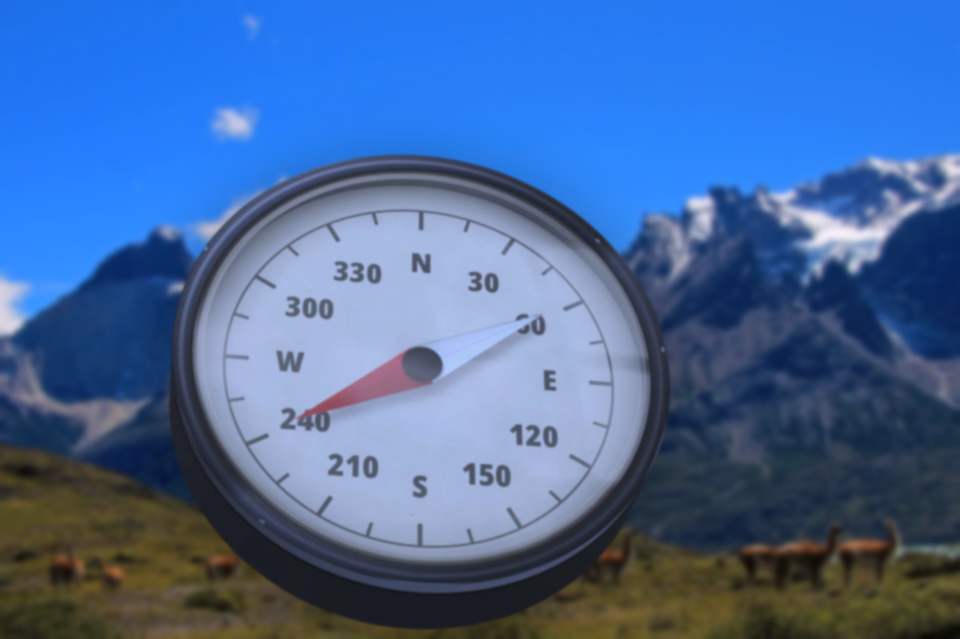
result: 240,°
